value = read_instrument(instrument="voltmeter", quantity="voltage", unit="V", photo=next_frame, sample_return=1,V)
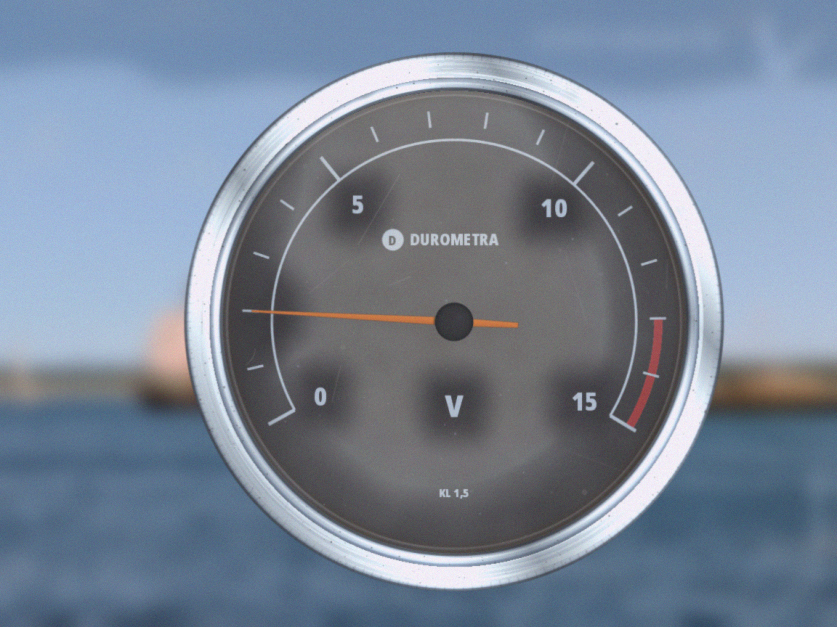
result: 2,V
